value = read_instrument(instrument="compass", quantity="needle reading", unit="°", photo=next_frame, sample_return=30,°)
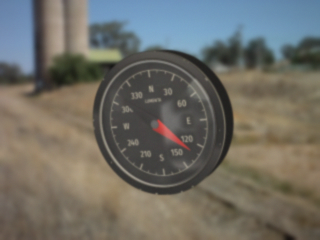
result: 130,°
